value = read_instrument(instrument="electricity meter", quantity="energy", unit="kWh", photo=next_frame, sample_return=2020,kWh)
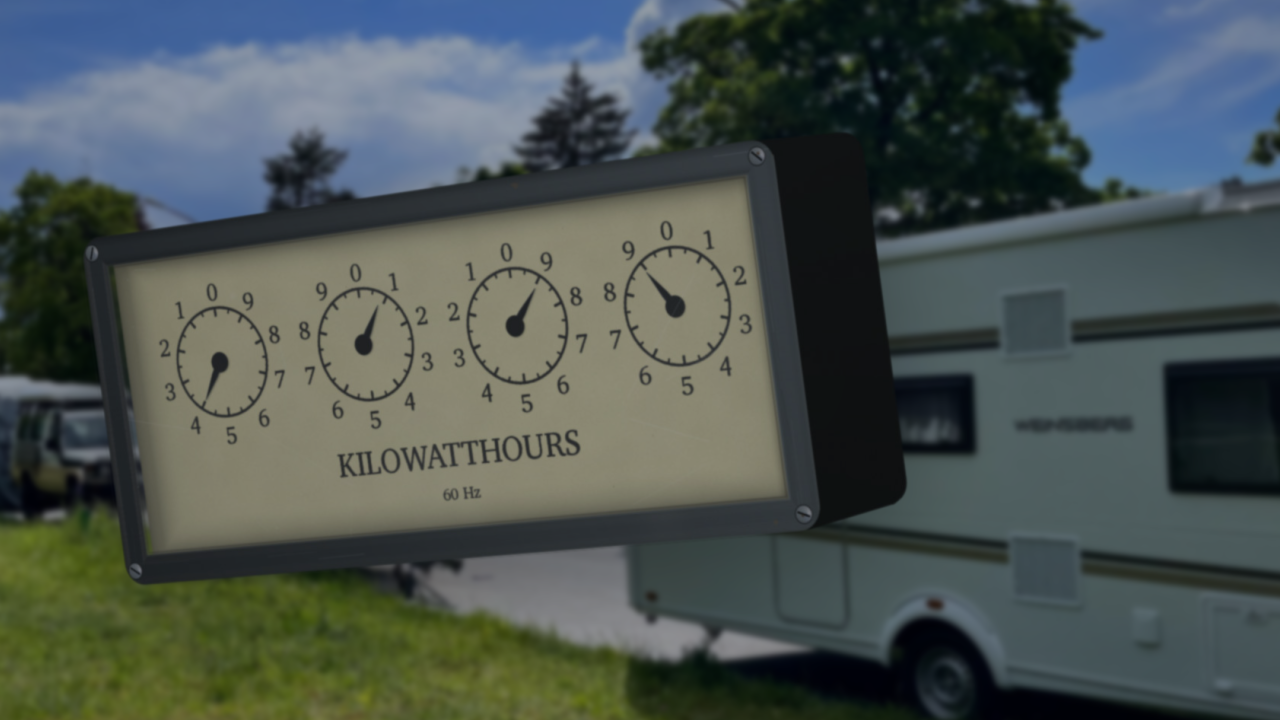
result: 4089,kWh
